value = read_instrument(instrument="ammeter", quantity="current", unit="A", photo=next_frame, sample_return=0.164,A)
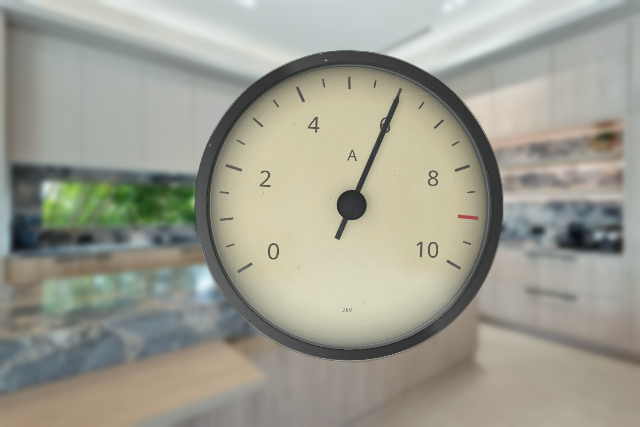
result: 6,A
